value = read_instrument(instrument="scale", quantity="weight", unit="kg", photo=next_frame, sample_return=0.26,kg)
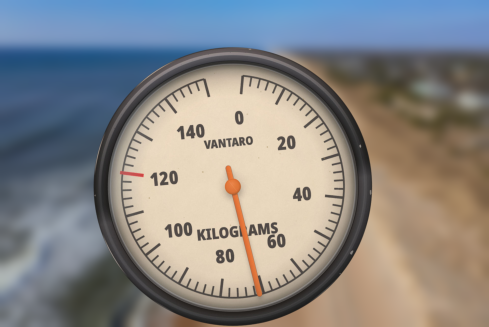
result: 71,kg
